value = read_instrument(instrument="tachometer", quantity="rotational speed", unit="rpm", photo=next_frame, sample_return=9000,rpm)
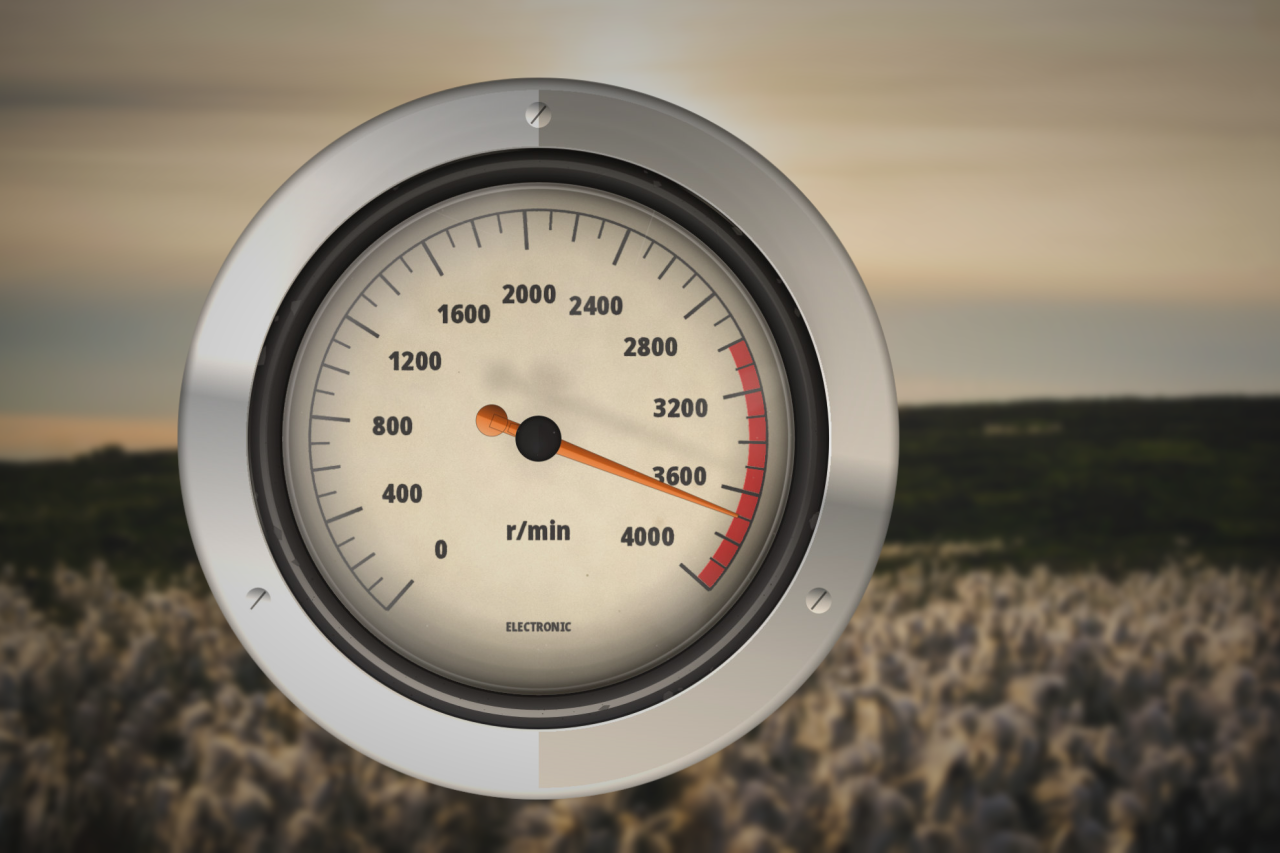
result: 3700,rpm
